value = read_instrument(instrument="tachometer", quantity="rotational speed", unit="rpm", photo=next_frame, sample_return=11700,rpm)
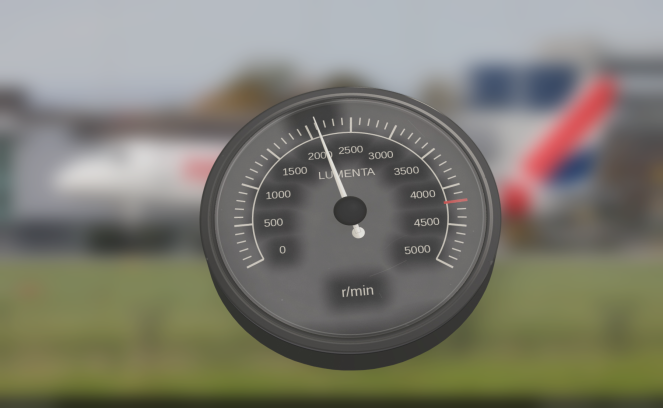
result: 2100,rpm
